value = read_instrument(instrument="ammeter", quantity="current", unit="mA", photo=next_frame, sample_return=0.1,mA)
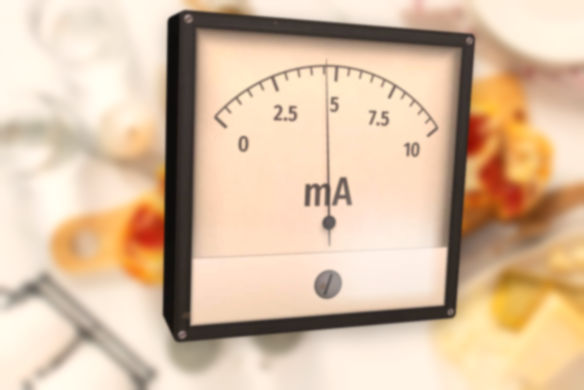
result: 4.5,mA
